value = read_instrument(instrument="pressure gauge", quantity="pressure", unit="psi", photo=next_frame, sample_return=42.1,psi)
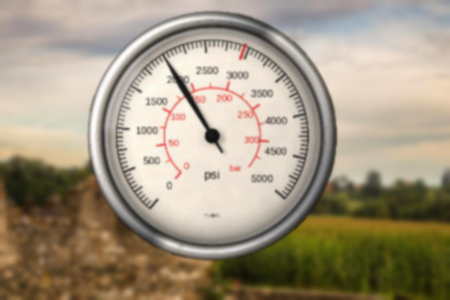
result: 2000,psi
